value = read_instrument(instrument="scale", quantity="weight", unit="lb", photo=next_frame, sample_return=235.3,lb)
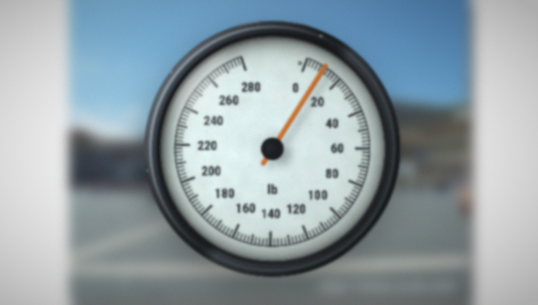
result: 10,lb
